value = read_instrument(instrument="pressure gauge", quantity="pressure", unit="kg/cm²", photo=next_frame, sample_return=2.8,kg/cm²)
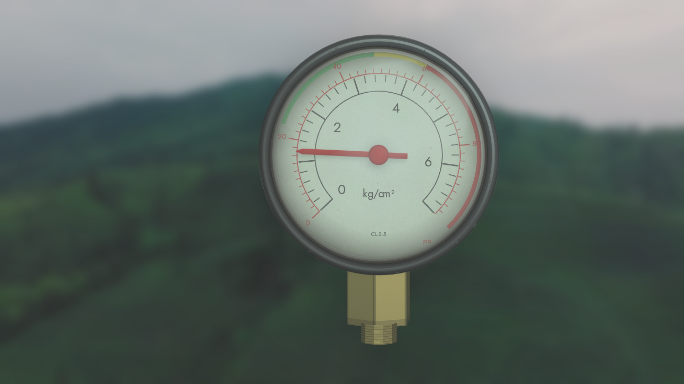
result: 1.2,kg/cm²
